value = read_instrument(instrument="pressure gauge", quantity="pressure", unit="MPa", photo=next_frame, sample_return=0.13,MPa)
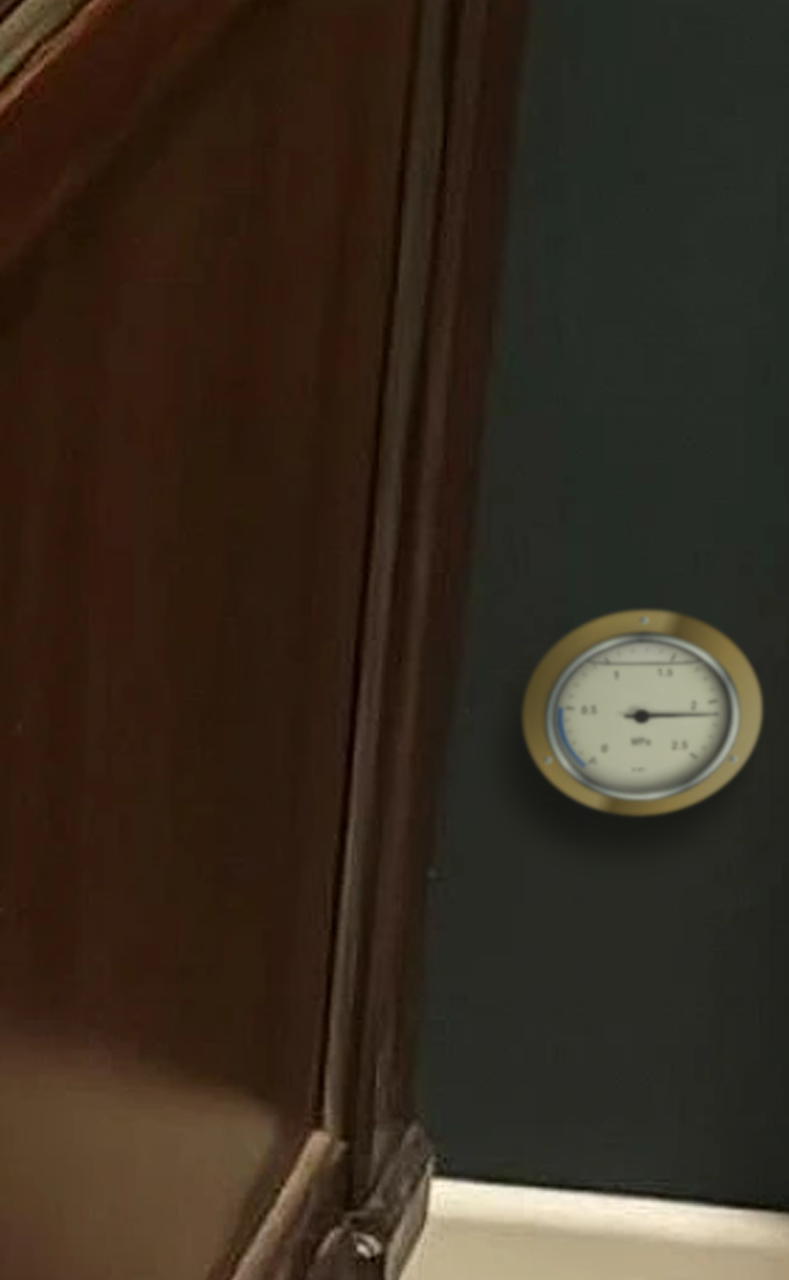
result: 2.1,MPa
